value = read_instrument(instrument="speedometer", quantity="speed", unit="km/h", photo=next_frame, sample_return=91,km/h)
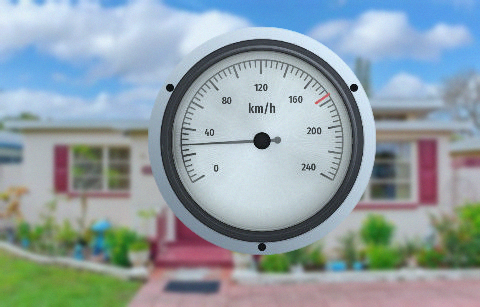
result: 28,km/h
